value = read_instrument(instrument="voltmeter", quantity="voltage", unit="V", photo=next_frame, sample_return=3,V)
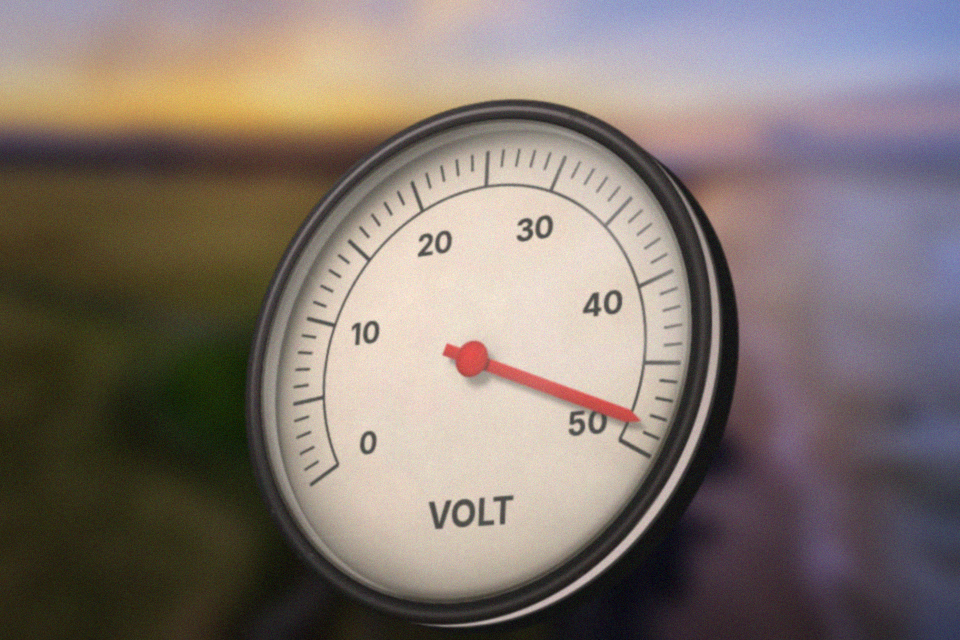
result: 48.5,V
